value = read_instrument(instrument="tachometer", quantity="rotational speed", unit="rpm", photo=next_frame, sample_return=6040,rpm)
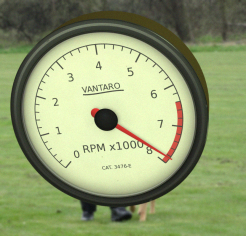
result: 7800,rpm
